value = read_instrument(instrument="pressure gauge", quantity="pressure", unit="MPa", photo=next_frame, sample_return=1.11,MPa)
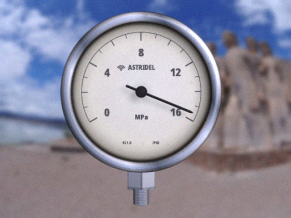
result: 15.5,MPa
